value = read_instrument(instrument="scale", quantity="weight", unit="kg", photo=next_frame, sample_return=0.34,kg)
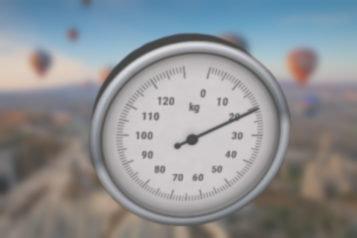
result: 20,kg
